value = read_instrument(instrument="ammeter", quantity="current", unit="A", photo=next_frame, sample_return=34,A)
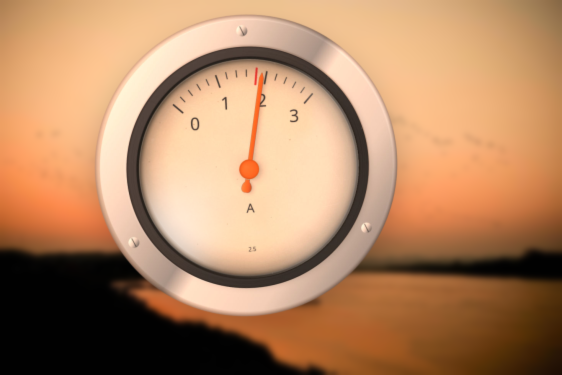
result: 1.9,A
